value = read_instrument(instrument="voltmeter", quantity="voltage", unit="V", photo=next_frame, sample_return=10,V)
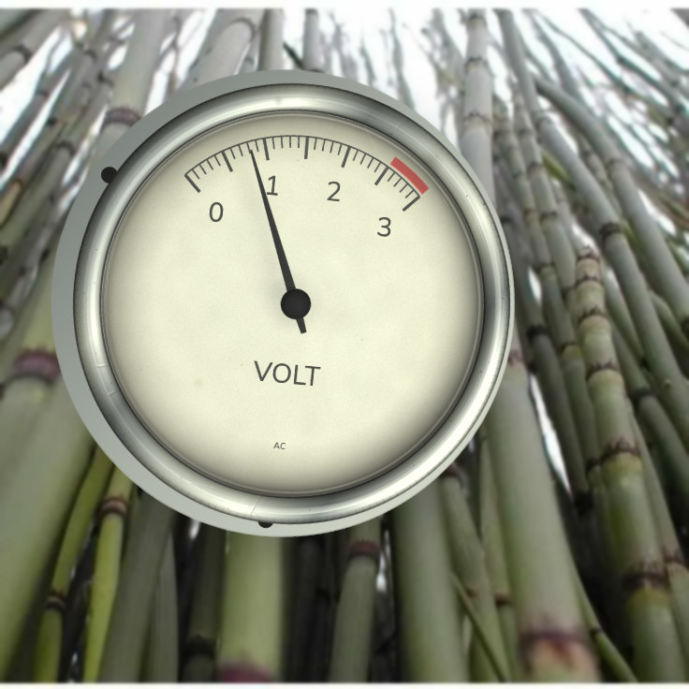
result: 0.8,V
